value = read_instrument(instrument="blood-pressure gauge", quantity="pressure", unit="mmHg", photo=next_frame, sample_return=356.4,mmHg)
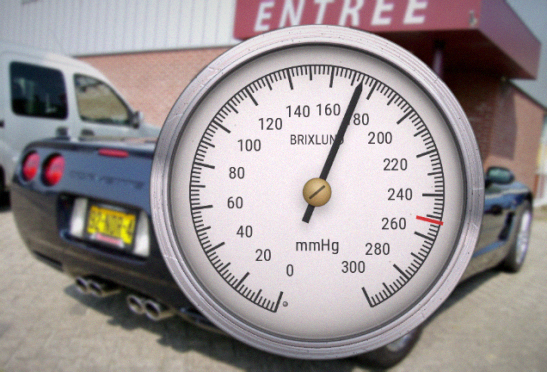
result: 174,mmHg
